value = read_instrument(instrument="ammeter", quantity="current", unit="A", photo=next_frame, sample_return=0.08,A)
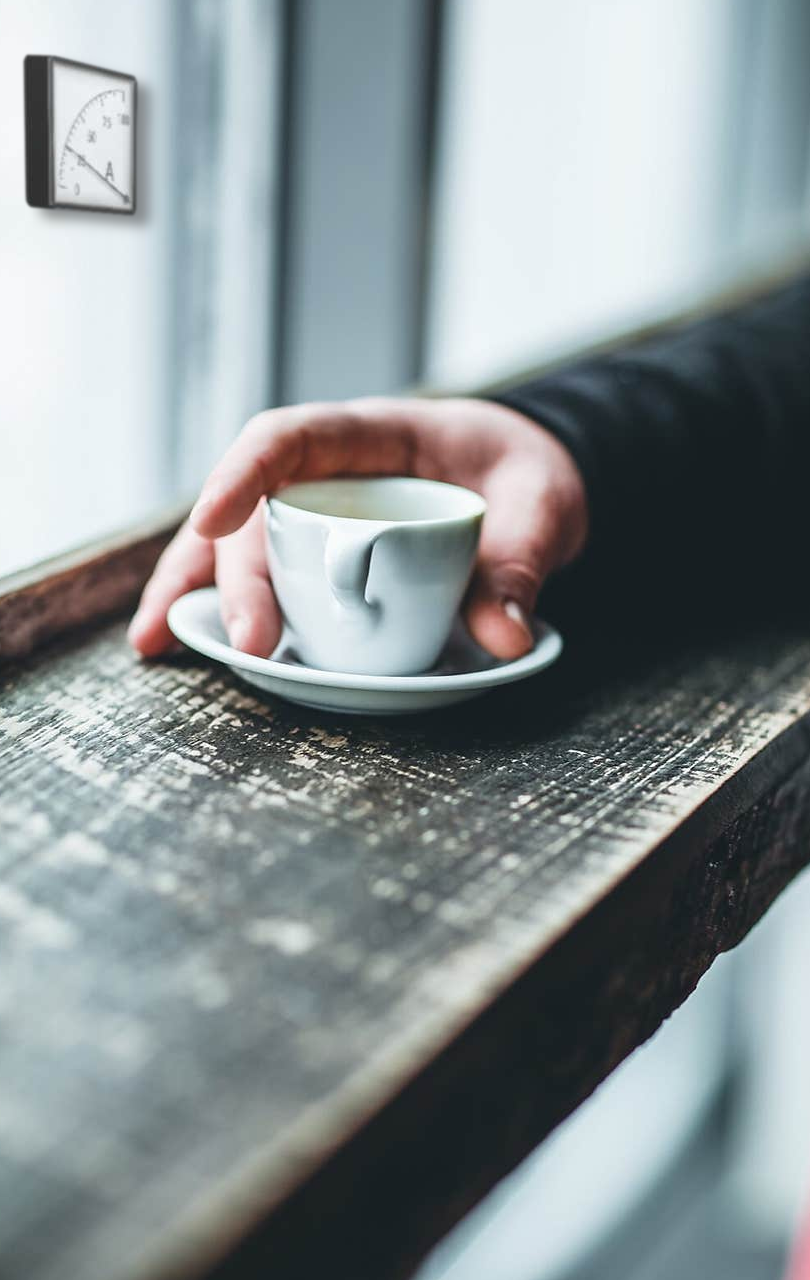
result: 25,A
